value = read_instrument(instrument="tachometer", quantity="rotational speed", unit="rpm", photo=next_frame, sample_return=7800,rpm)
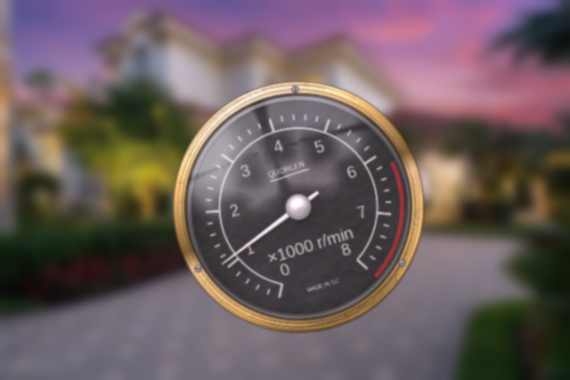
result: 1100,rpm
